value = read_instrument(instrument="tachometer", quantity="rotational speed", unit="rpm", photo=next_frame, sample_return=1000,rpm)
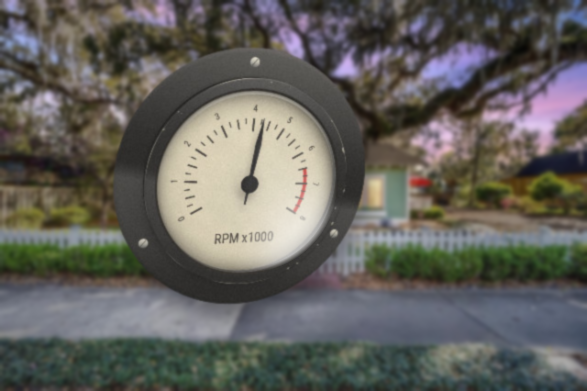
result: 4250,rpm
